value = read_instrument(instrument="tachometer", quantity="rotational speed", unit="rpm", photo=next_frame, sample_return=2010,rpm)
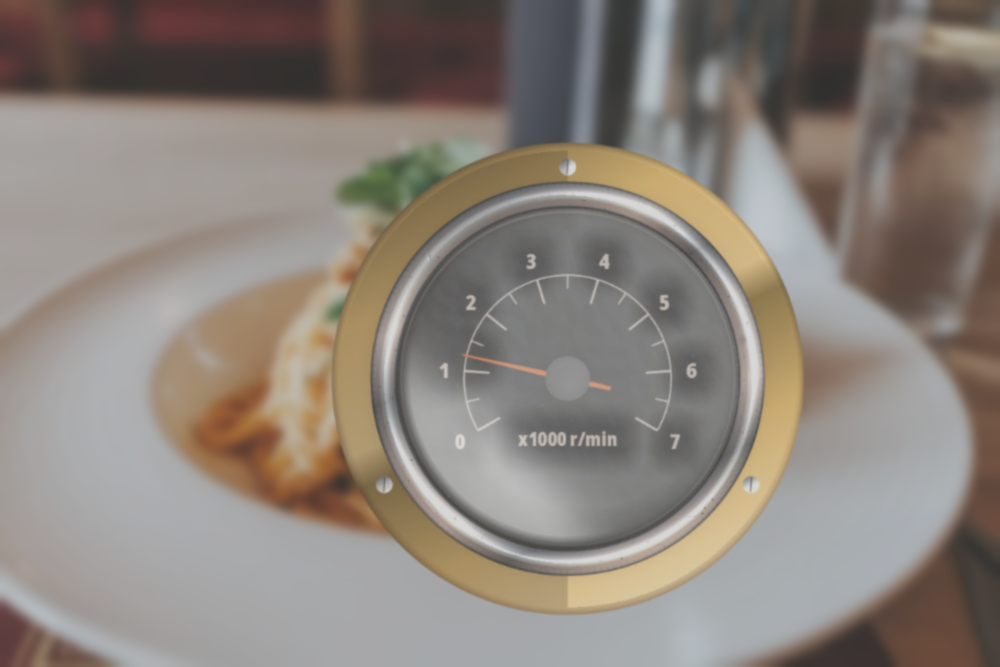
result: 1250,rpm
